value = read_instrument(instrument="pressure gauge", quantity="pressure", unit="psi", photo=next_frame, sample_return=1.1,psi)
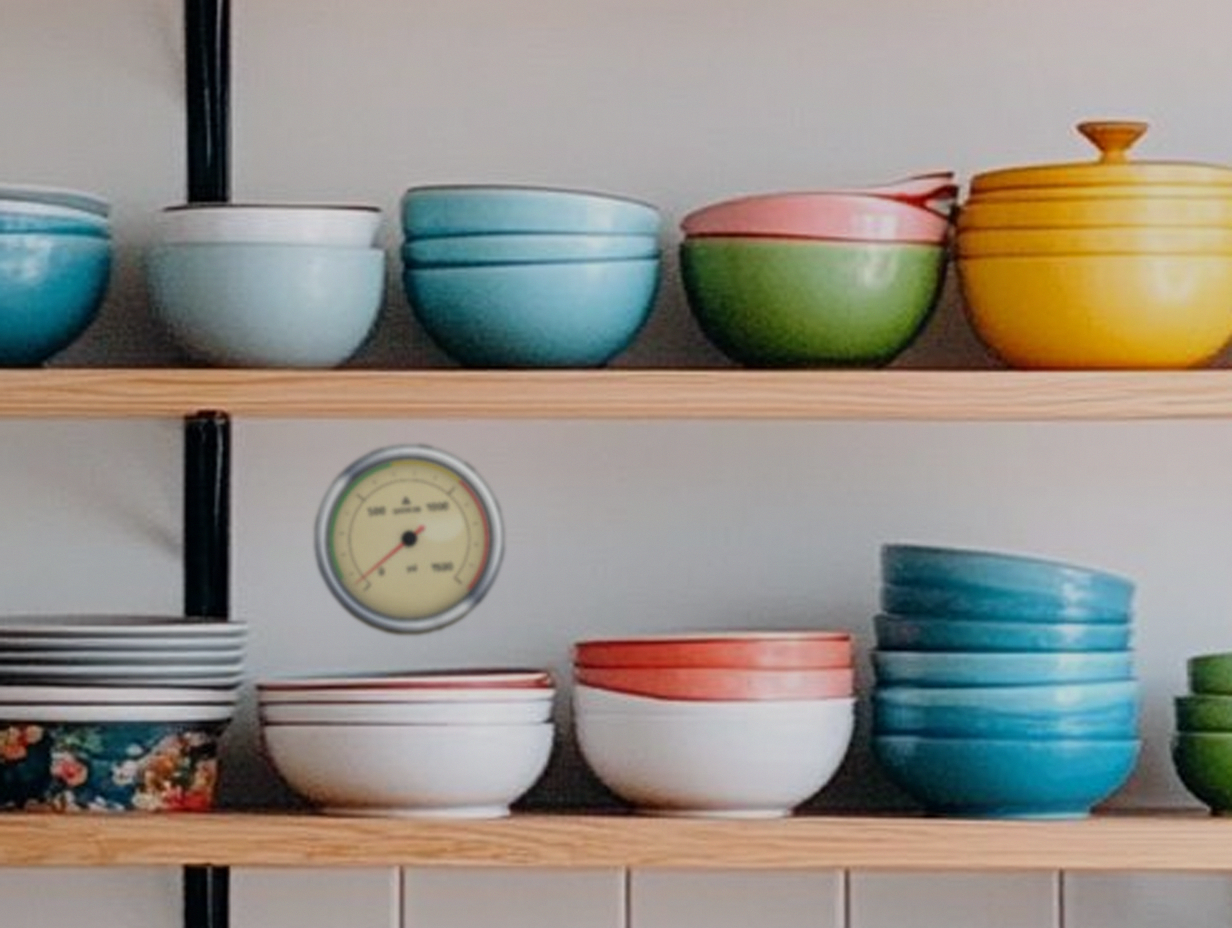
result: 50,psi
